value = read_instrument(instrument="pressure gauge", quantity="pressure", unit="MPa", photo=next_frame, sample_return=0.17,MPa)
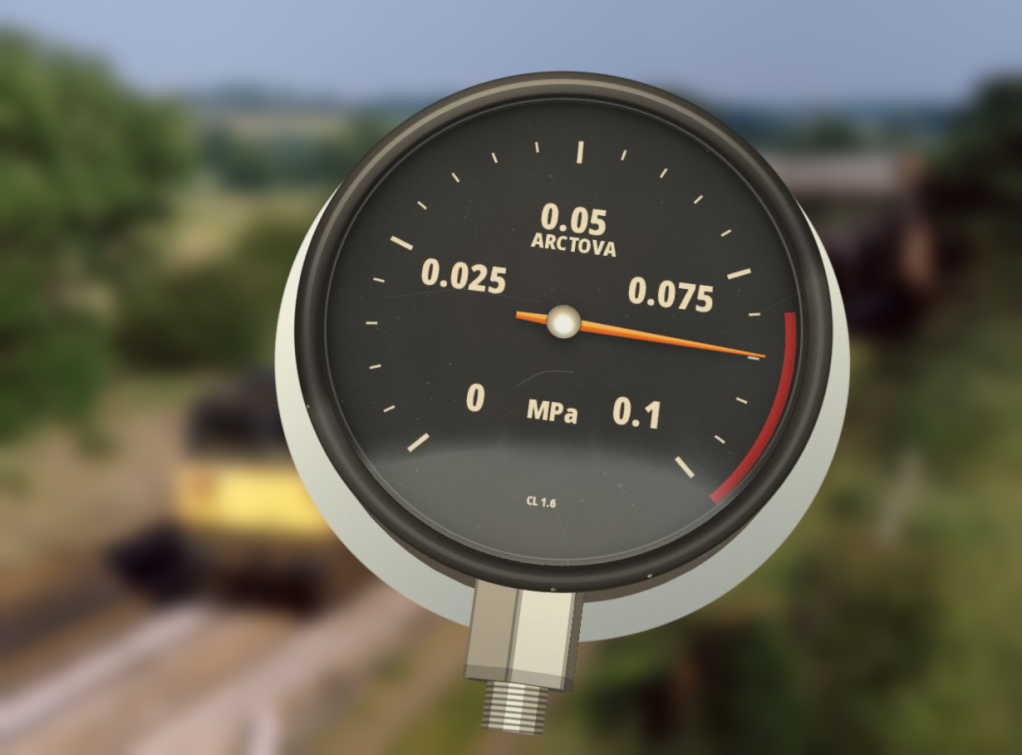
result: 0.085,MPa
